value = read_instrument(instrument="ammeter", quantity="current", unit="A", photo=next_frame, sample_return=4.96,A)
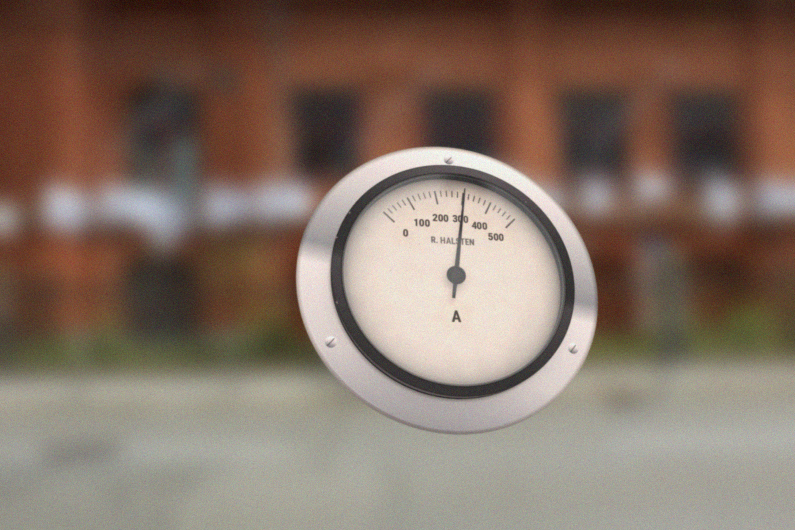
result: 300,A
